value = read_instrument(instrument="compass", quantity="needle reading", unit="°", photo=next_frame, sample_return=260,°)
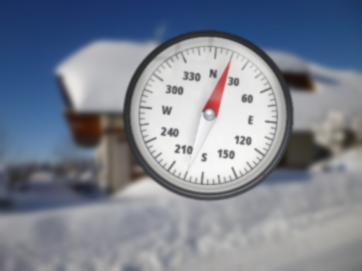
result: 15,°
